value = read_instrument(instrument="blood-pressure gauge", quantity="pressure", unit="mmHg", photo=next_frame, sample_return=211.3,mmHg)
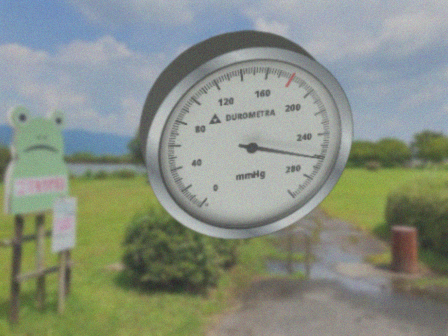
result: 260,mmHg
